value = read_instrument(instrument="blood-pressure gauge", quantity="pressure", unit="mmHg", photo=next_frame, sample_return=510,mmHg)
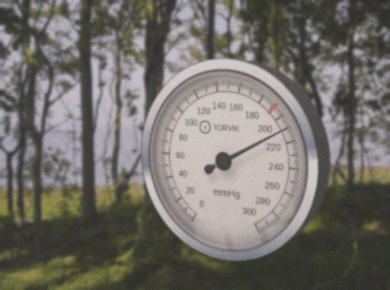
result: 210,mmHg
